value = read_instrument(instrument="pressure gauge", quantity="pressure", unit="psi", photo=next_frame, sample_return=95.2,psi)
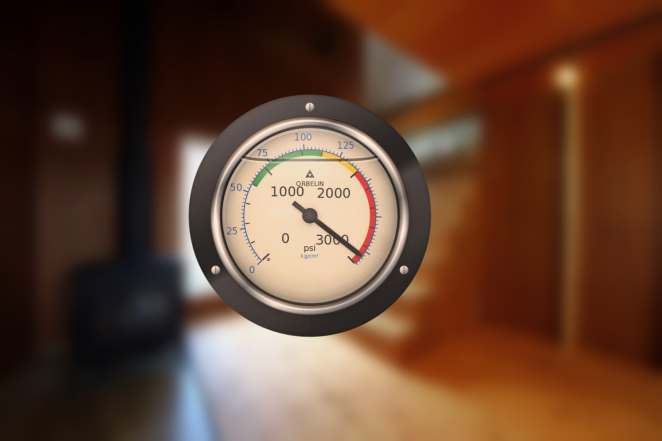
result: 2900,psi
